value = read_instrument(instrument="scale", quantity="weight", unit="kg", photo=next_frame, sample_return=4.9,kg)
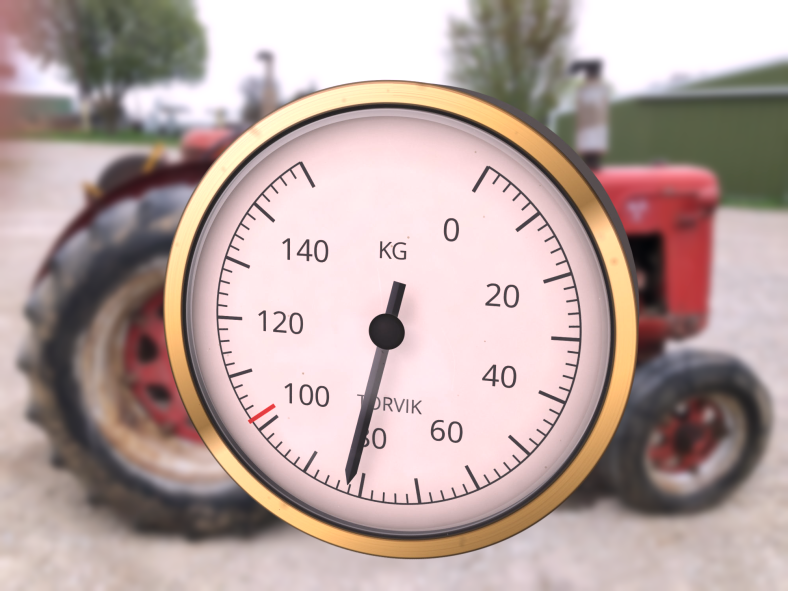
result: 82,kg
